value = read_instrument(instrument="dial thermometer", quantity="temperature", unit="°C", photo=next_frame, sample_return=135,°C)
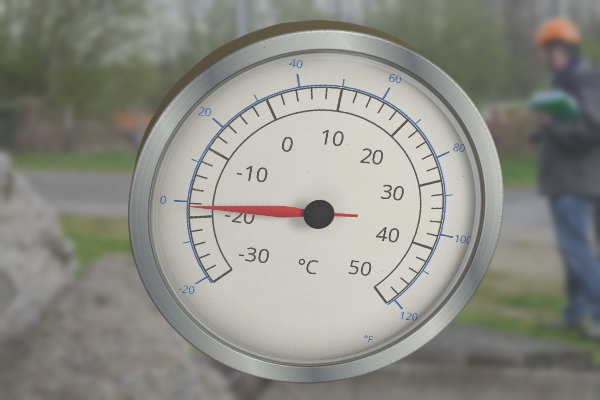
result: -18,°C
